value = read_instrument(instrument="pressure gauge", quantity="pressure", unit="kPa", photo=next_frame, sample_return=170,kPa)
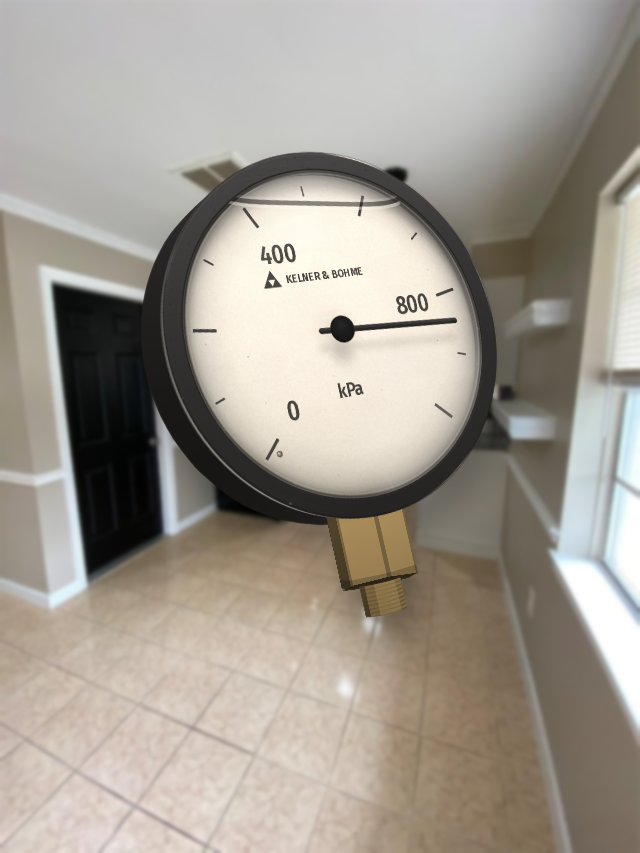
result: 850,kPa
